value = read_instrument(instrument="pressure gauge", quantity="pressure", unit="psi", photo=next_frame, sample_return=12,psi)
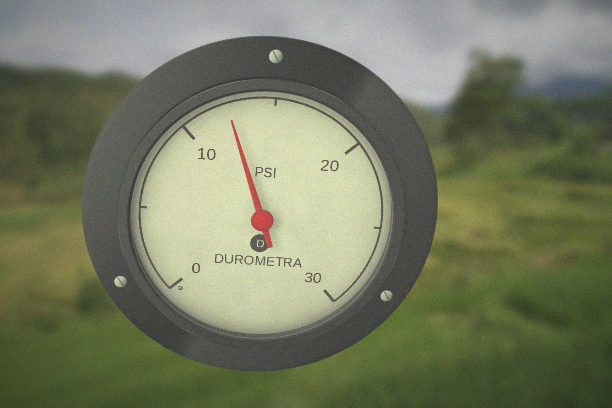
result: 12.5,psi
